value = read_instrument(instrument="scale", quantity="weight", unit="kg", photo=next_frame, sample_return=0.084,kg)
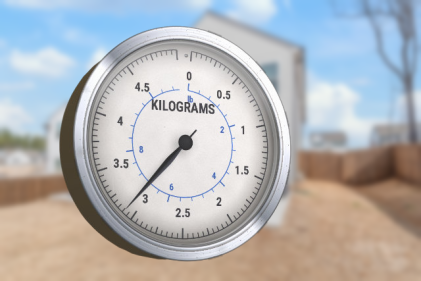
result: 3.1,kg
